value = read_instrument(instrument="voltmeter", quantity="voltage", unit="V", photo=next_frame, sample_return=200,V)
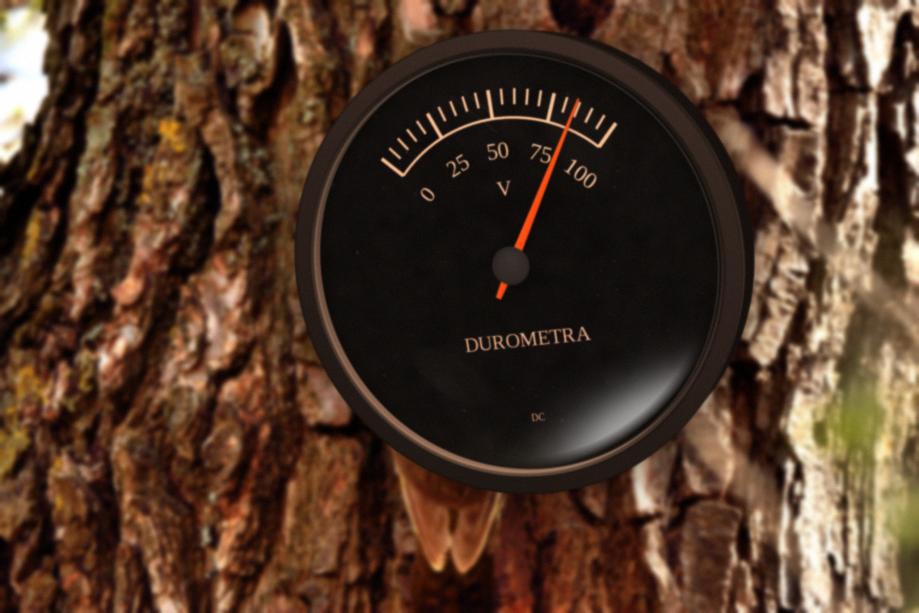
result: 85,V
